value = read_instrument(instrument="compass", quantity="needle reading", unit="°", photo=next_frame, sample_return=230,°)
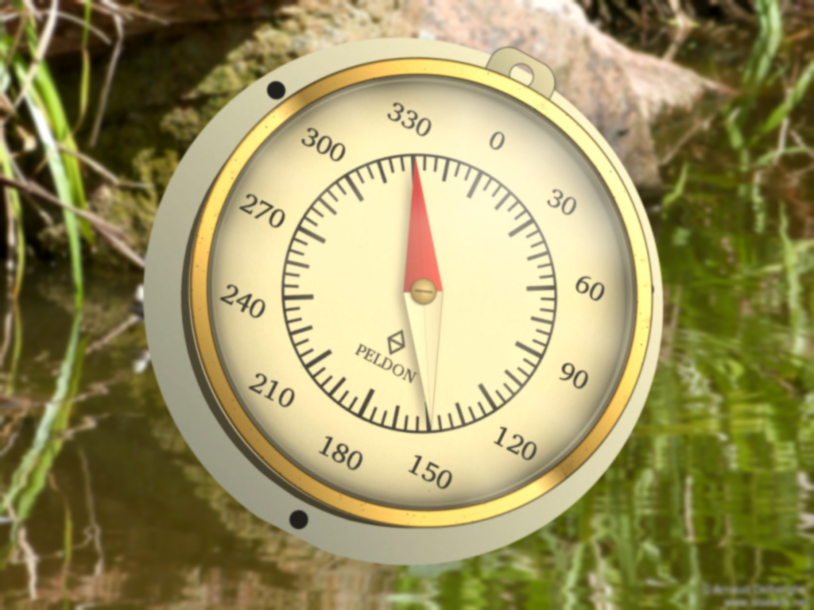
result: 330,°
